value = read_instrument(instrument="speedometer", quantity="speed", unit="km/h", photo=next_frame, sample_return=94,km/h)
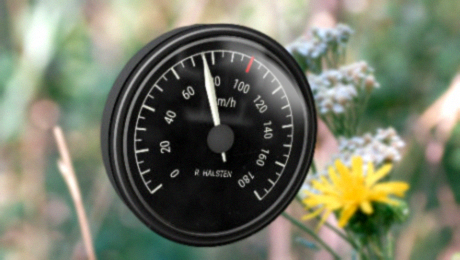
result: 75,km/h
